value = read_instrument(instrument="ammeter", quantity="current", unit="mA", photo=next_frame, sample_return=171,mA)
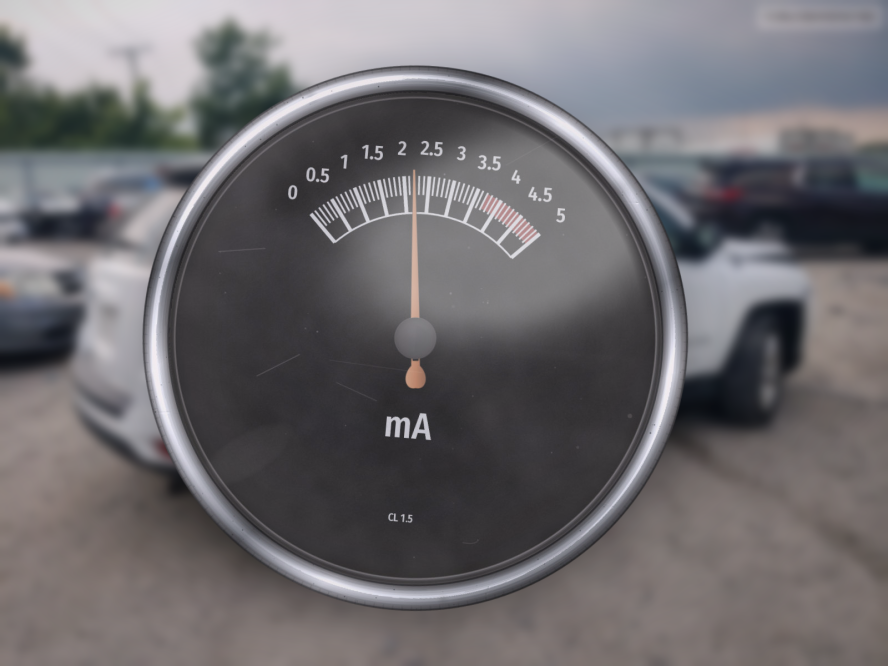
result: 2.2,mA
